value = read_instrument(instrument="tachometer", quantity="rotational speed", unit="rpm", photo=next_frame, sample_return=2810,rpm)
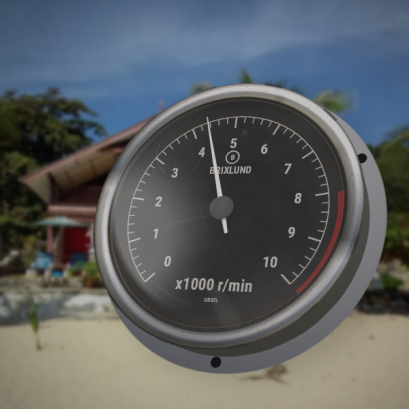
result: 4400,rpm
